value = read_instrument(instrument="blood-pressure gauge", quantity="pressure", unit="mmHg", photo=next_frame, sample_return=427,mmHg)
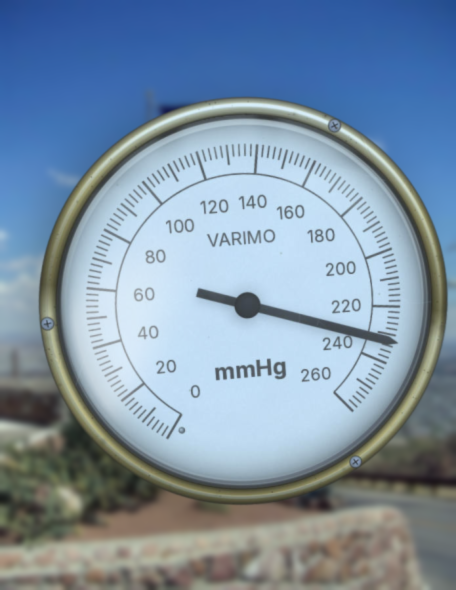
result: 232,mmHg
